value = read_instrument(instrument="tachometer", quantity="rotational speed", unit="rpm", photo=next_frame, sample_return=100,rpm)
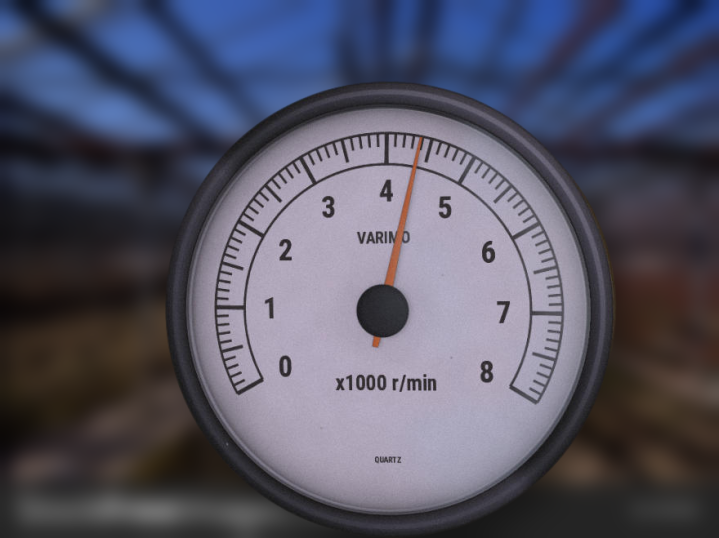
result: 4400,rpm
